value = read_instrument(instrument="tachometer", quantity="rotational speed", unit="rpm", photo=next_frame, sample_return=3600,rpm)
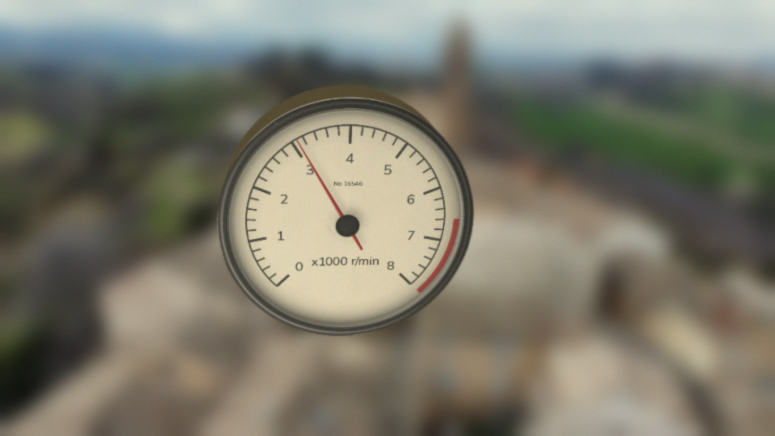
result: 3100,rpm
